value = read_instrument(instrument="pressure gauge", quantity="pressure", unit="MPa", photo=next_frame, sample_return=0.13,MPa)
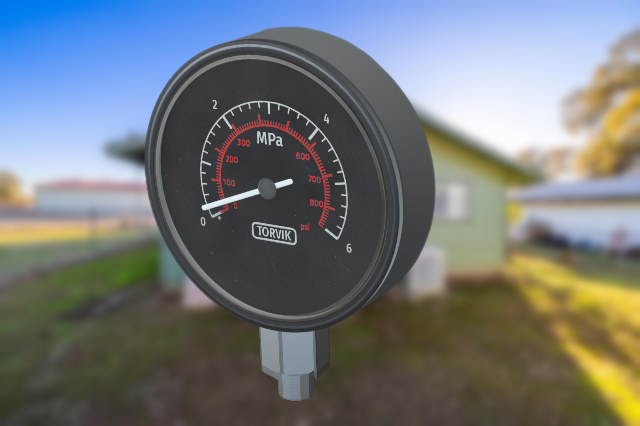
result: 0.2,MPa
